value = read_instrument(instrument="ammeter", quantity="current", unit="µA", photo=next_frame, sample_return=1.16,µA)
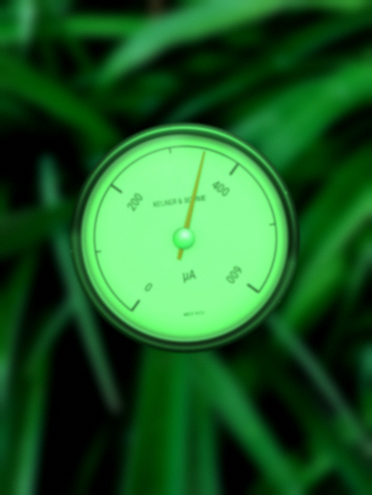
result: 350,µA
